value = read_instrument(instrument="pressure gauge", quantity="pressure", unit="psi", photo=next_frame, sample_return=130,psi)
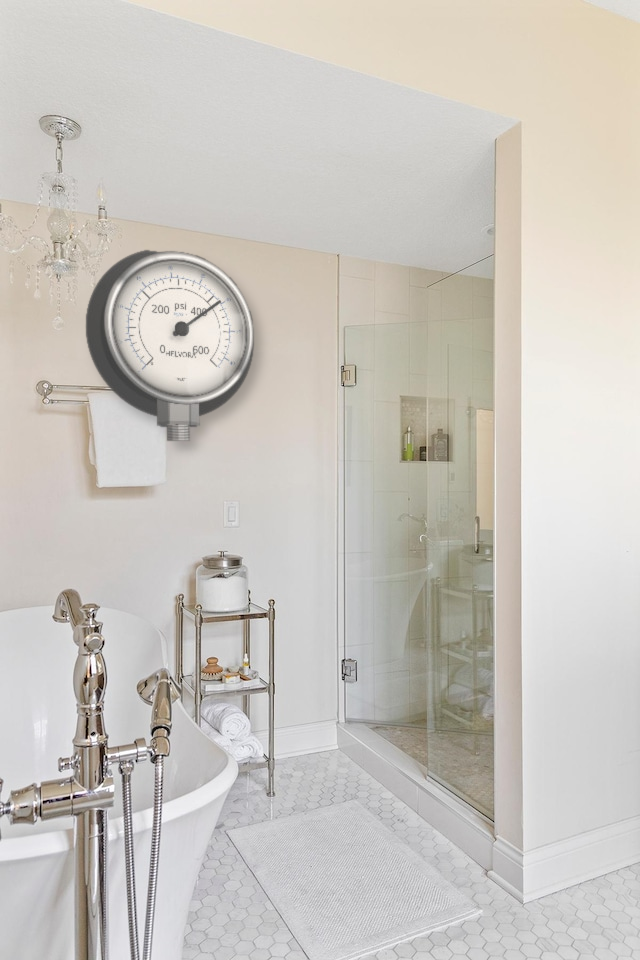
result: 420,psi
